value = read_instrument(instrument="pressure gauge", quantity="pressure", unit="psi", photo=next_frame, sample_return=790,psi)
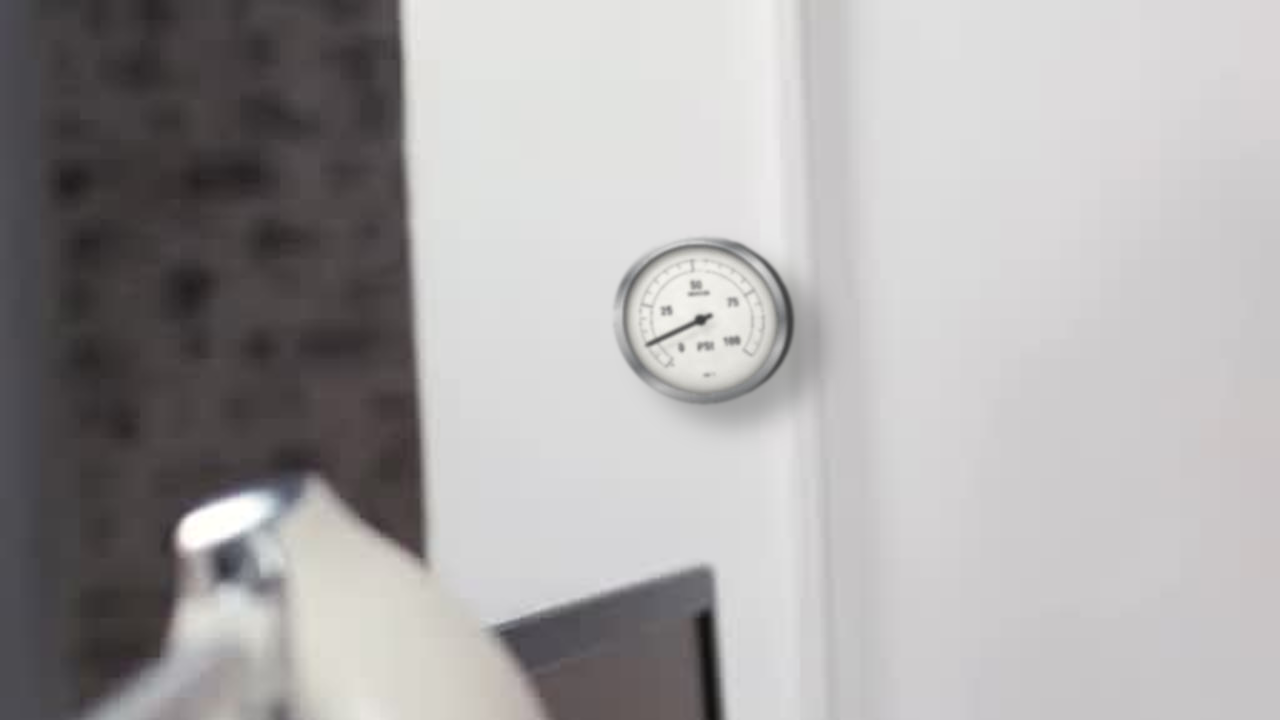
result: 10,psi
